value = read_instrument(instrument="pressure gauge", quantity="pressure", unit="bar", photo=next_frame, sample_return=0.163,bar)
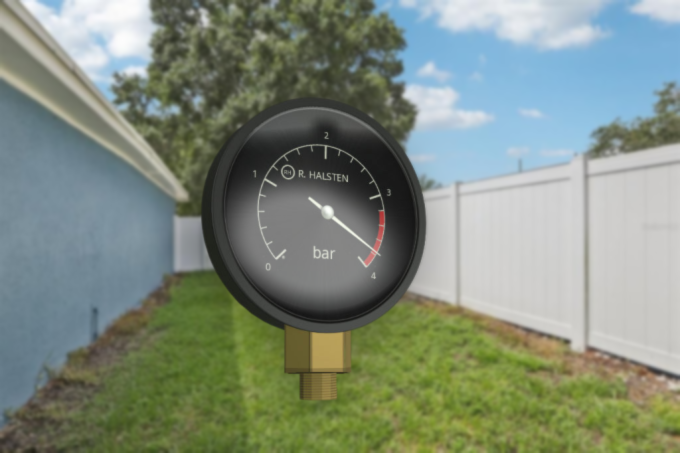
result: 3.8,bar
